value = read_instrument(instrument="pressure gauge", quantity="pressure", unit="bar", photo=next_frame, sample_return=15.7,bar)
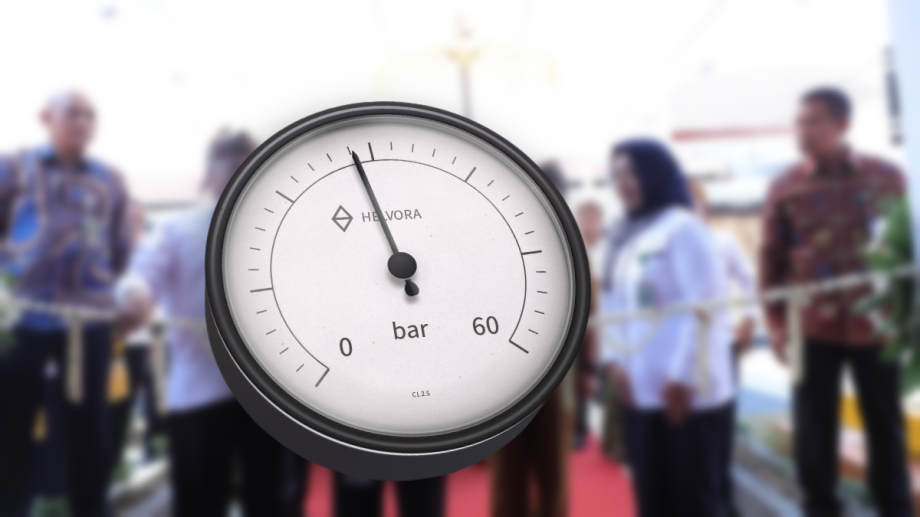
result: 28,bar
